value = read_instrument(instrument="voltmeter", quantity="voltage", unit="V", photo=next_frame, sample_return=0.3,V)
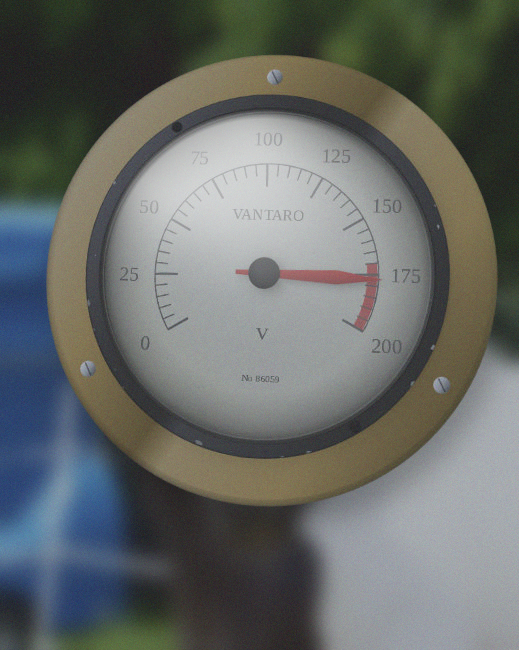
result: 177.5,V
